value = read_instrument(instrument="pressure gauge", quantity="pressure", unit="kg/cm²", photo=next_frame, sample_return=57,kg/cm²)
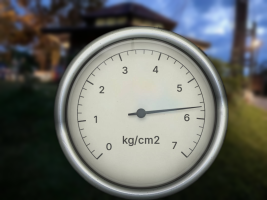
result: 5.7,kg/cm²
